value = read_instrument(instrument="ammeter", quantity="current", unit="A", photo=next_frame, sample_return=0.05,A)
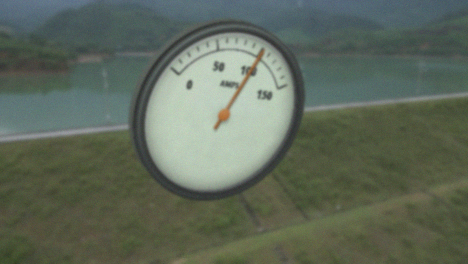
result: 100,A
